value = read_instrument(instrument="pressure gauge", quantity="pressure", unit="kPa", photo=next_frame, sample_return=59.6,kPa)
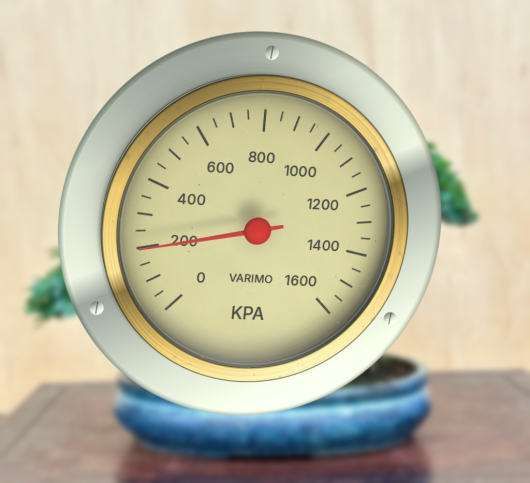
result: 200,kPa
